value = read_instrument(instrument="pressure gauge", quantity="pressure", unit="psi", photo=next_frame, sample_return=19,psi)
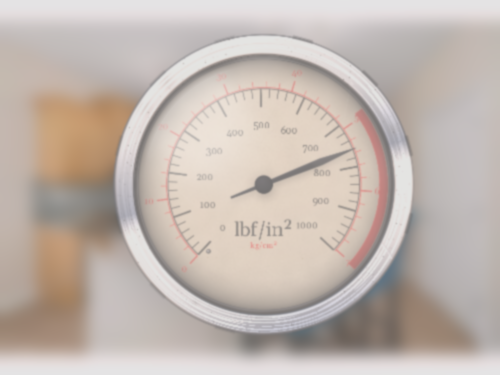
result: 760,psi
